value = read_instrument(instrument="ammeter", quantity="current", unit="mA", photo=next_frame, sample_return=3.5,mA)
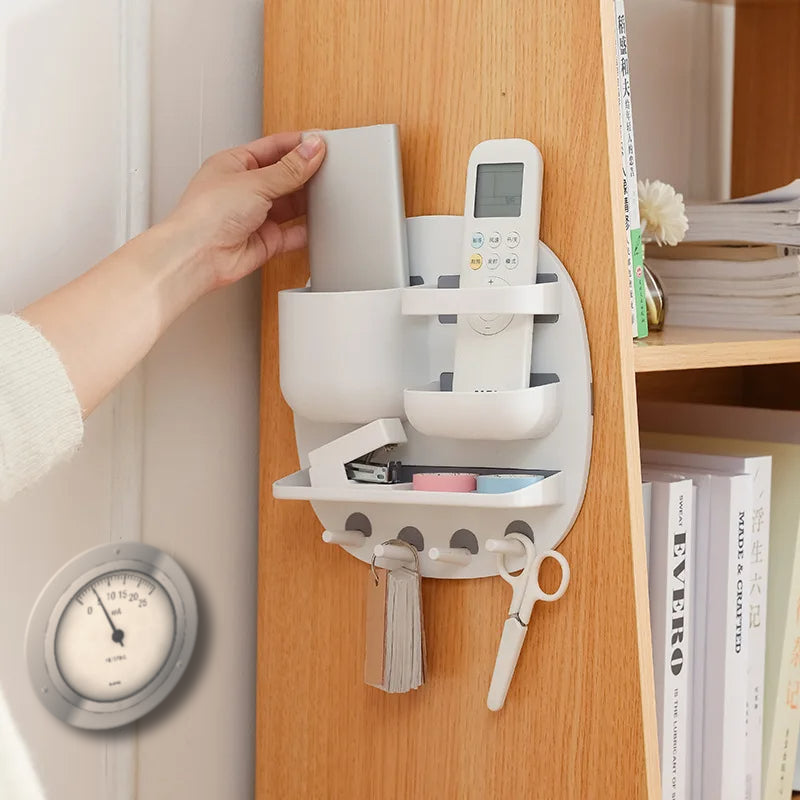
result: 5,mA
